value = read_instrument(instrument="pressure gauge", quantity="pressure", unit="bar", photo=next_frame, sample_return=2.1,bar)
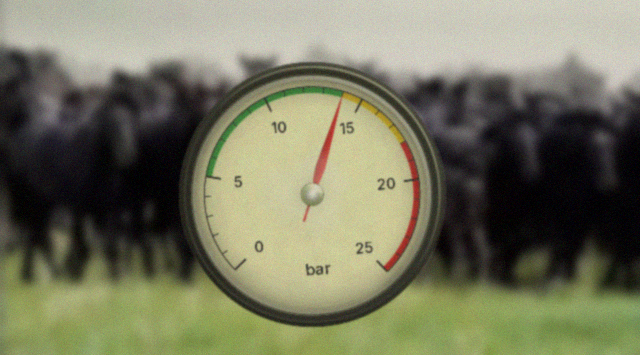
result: 14,bar
